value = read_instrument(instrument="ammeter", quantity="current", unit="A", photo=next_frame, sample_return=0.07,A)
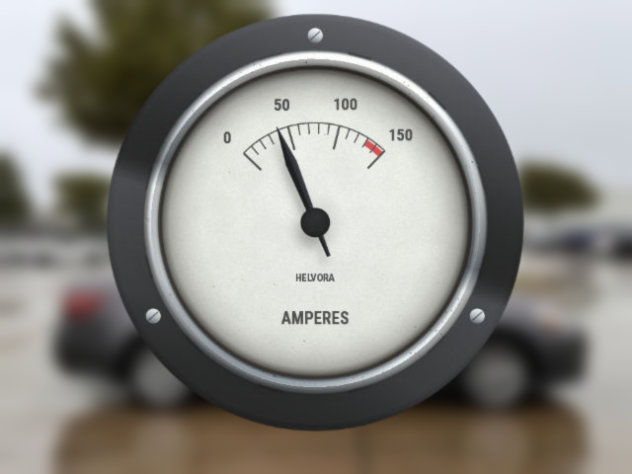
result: 40,A
